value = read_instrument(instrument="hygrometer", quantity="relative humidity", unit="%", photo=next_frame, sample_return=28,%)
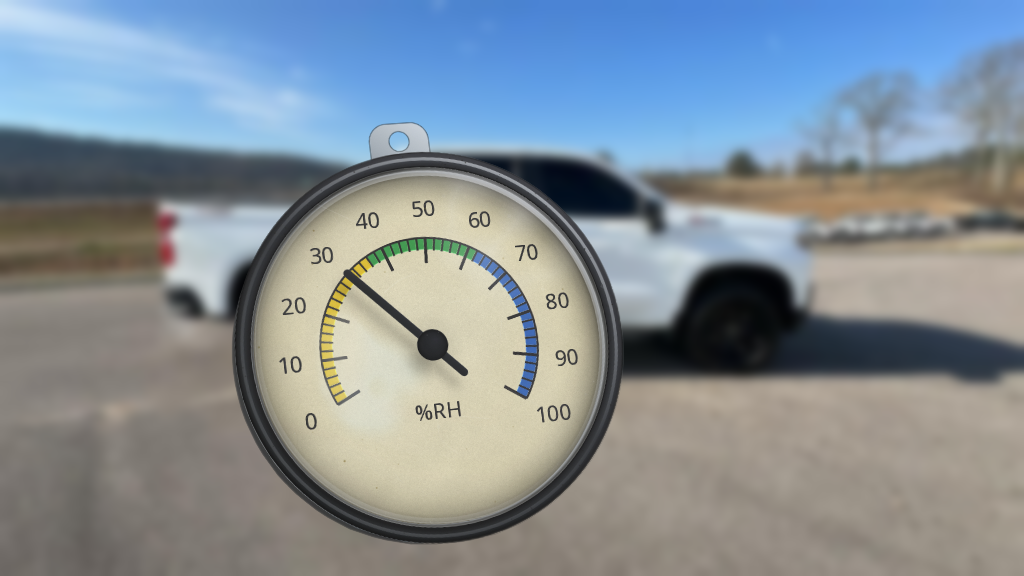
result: 30,%
